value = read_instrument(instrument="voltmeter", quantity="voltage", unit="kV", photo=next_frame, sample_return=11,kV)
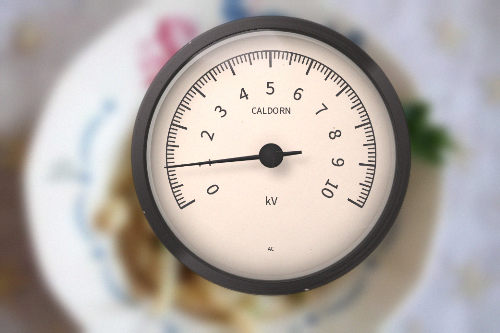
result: 1,kV
